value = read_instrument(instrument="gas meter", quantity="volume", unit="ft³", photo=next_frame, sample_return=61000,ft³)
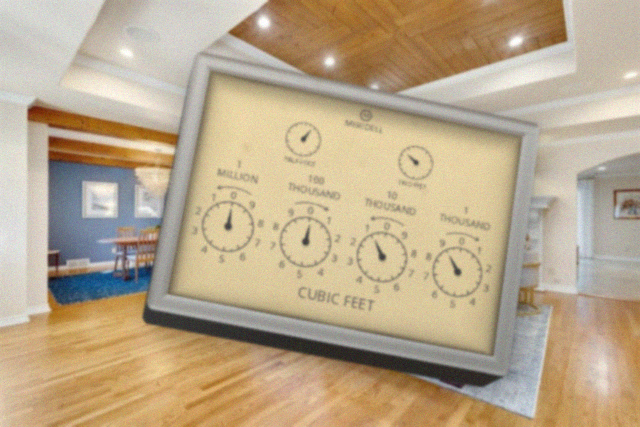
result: 900,ft³
